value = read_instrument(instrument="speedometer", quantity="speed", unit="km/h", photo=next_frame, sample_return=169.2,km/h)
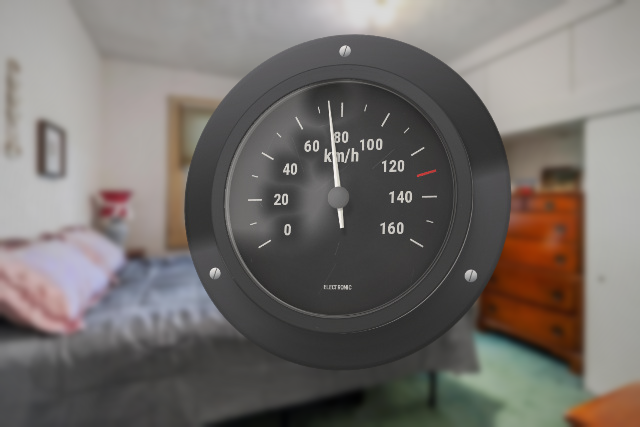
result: 75,km/h
